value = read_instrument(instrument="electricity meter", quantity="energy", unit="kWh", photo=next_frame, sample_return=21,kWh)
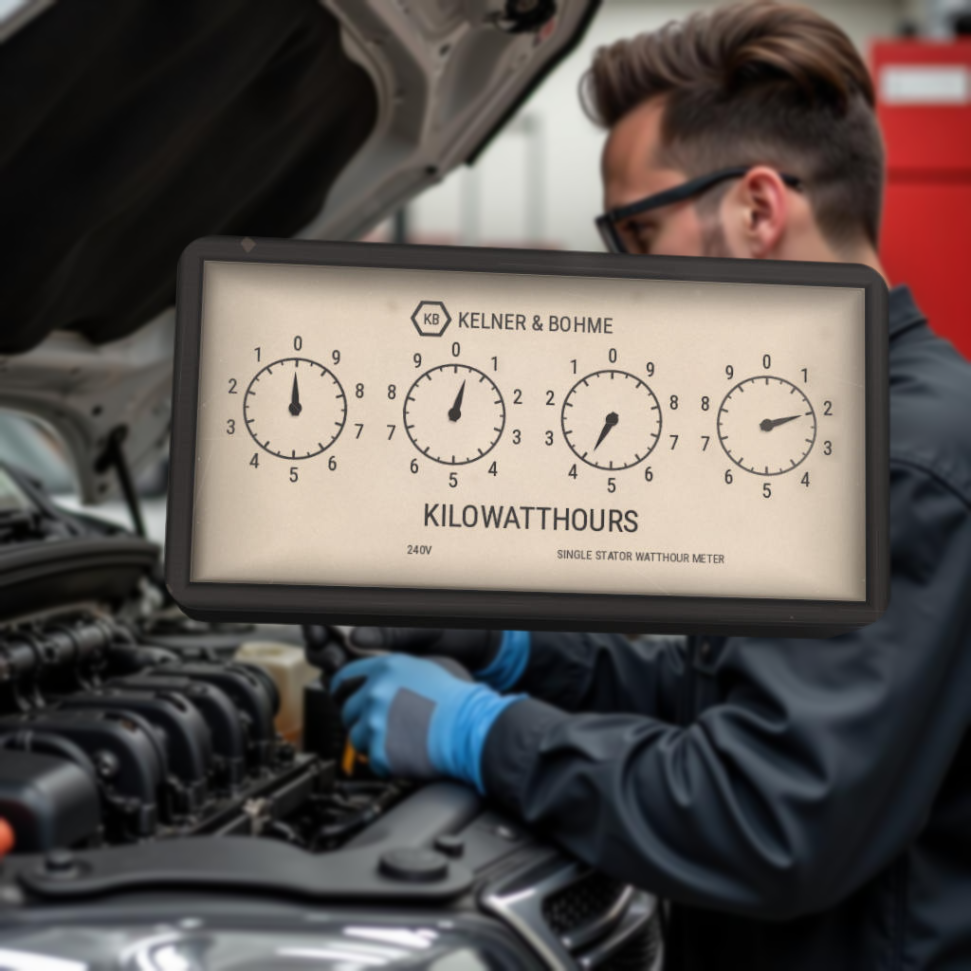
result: 42,kWh
